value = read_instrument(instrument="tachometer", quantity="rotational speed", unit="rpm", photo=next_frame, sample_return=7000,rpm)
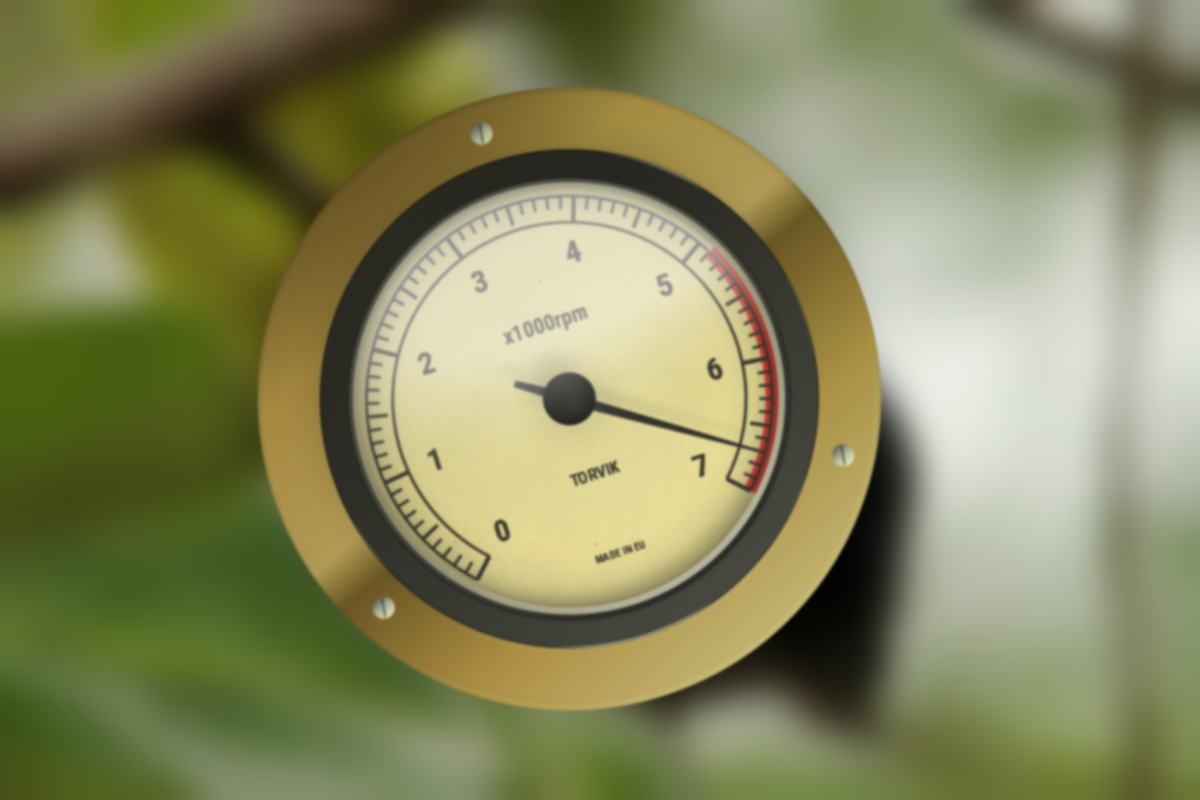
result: 6700,rpm
